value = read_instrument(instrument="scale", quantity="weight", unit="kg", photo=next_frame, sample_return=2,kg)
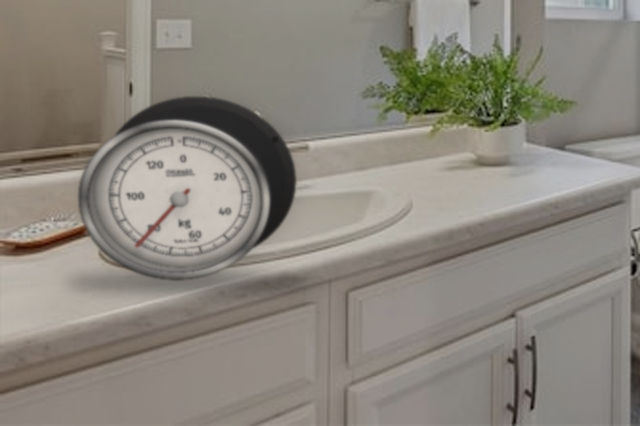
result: 80,kg
